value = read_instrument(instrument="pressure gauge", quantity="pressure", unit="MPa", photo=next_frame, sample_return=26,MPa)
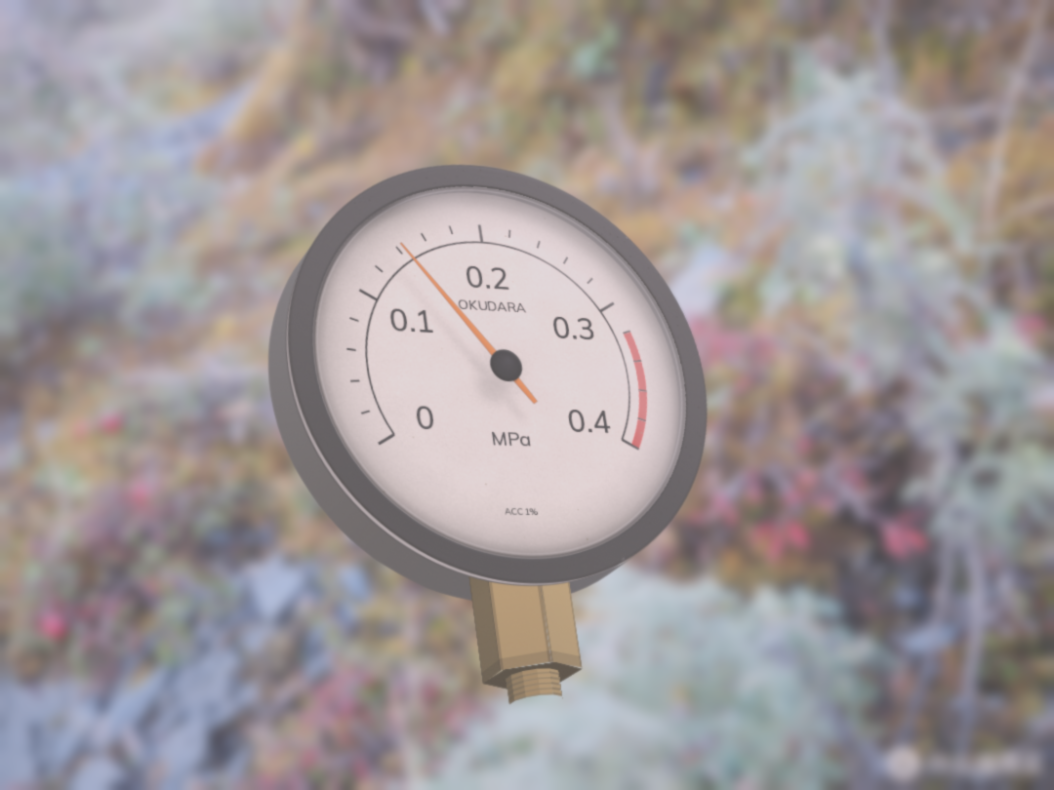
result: 0.14,MPa
